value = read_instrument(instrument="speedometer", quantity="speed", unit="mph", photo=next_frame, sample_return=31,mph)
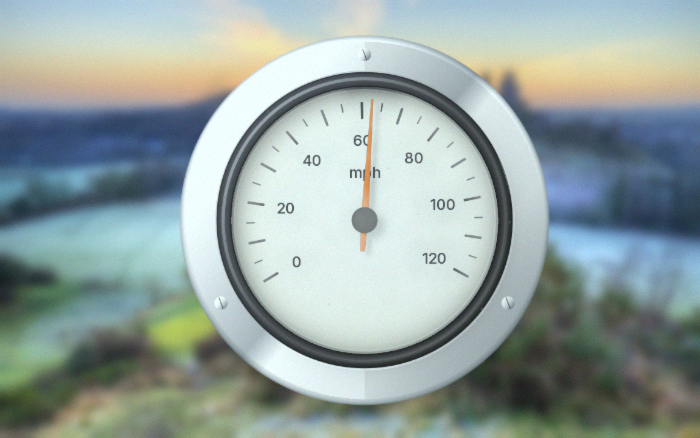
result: 62.5,mph
